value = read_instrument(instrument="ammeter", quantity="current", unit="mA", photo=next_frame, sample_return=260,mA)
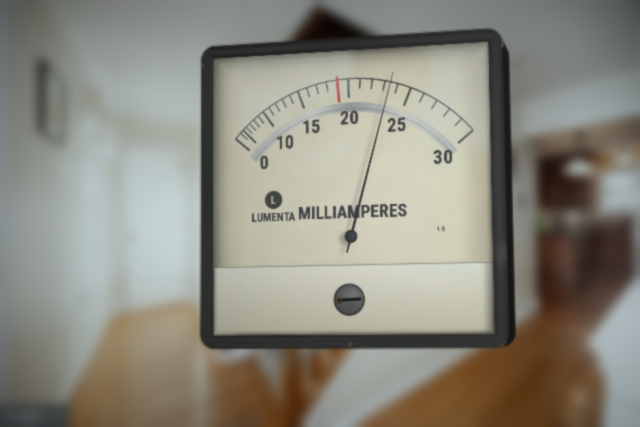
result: 23.5,mA
